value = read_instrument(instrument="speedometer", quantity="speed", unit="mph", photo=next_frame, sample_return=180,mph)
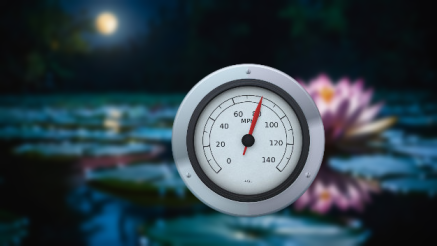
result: 80,mph
